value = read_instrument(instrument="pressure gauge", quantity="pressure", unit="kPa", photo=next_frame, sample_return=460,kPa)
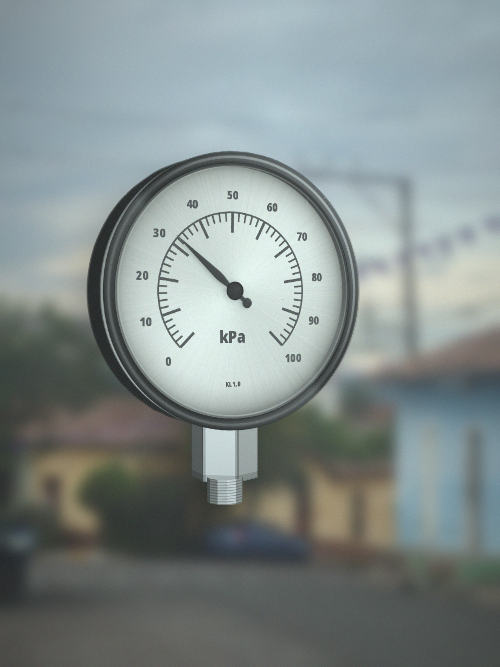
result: 32,kPa
